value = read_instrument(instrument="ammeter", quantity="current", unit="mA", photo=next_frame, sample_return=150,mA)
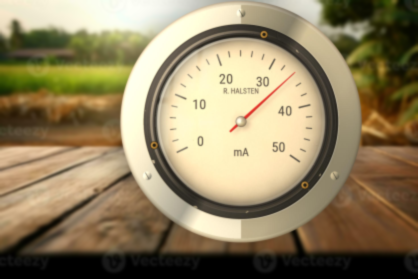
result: 34,mA
